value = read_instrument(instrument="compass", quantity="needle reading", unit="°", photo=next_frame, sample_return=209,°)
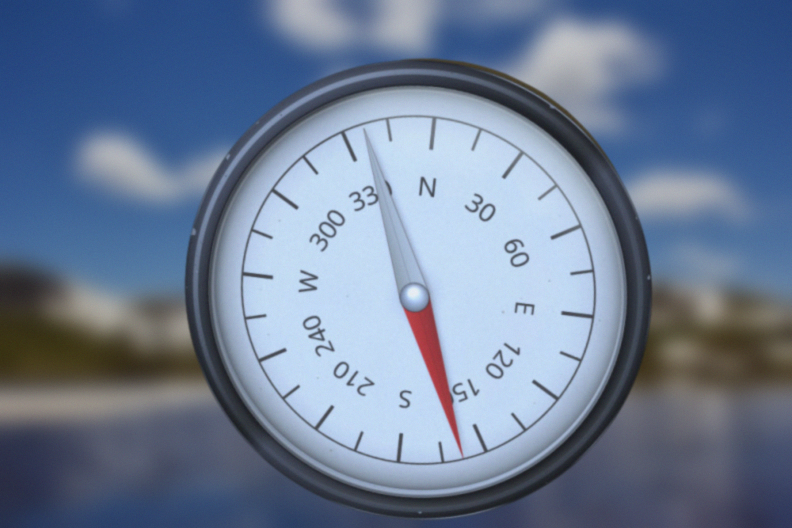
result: 157.5,°
